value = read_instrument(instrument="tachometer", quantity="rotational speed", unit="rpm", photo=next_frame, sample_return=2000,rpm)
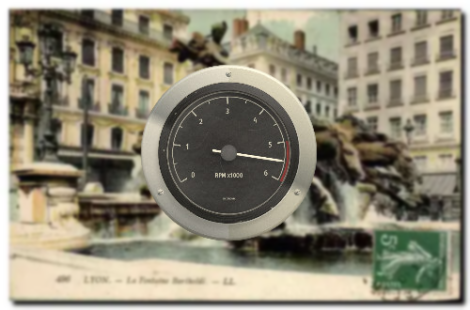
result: 5500,rpm
